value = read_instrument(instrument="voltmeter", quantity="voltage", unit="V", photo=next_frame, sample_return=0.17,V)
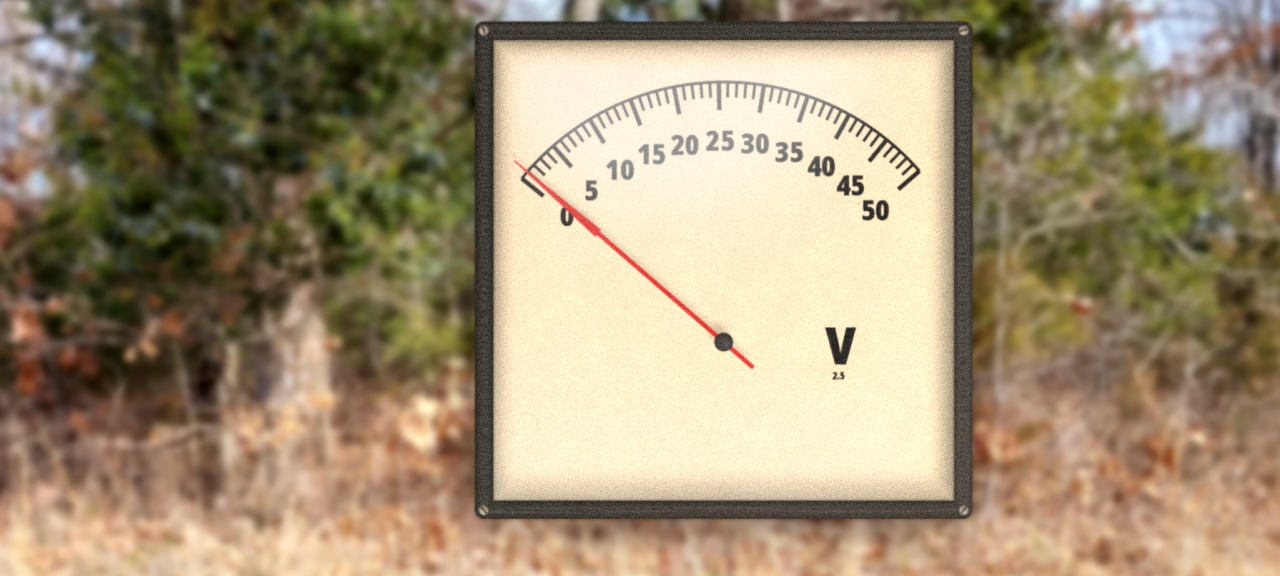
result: 1,V
